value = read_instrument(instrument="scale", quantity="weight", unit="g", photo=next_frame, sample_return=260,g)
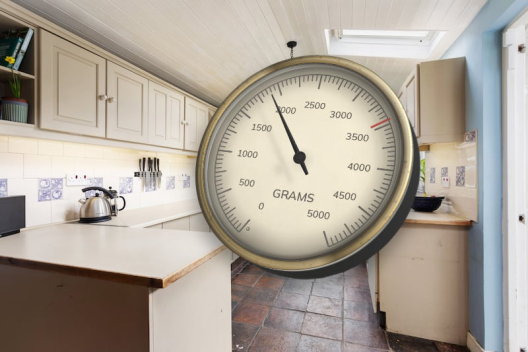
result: 1900,g
